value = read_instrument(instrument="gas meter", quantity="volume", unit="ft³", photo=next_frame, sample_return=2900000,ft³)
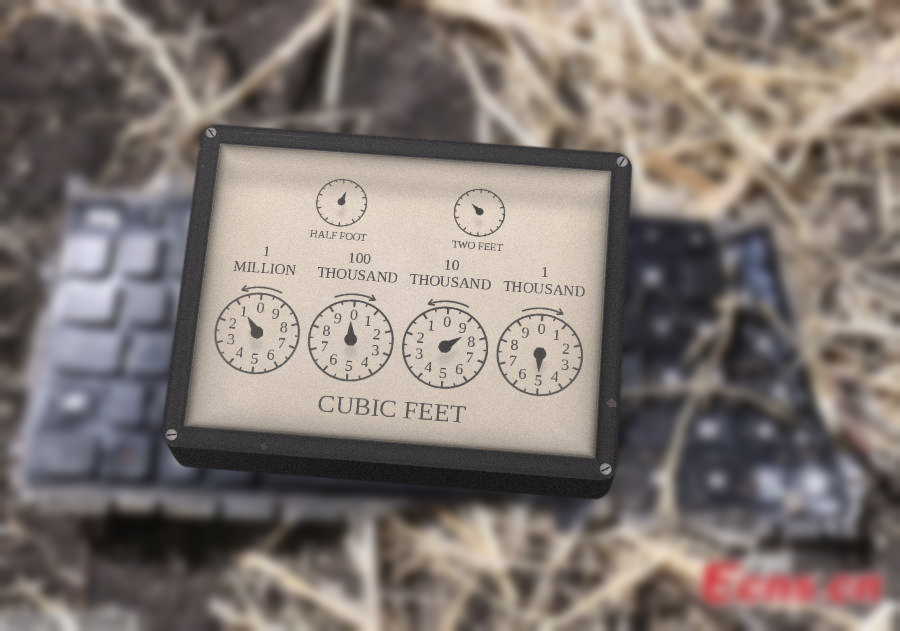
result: 98500,ft³
